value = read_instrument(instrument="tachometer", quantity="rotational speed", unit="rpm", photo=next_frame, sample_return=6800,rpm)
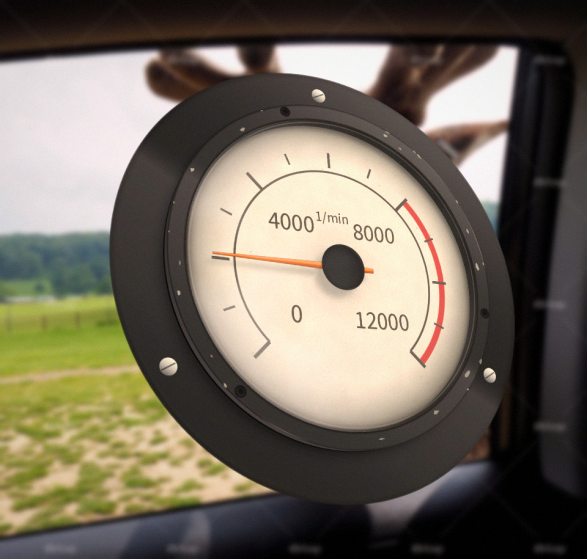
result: 2000,rpm
